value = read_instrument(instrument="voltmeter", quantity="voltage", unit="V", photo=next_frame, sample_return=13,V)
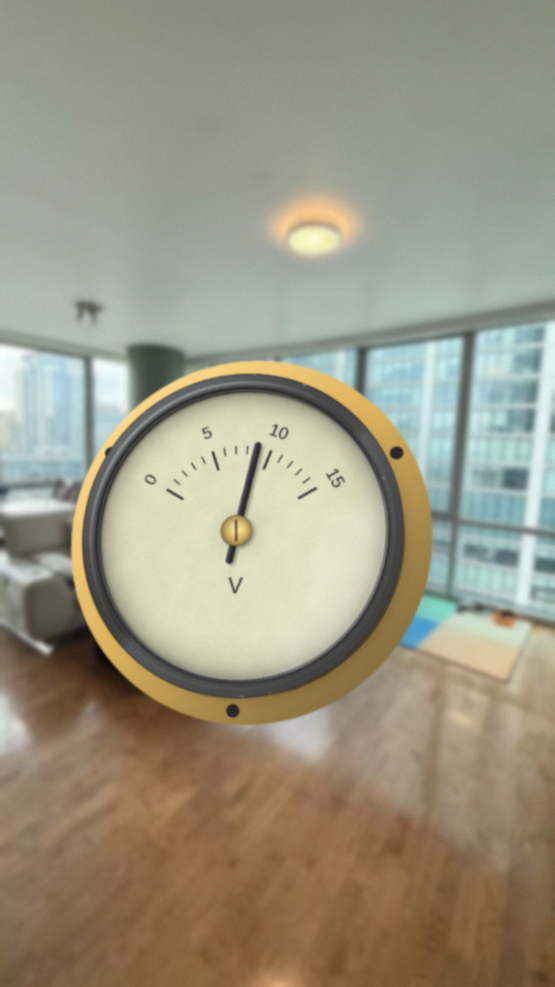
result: 9,V
